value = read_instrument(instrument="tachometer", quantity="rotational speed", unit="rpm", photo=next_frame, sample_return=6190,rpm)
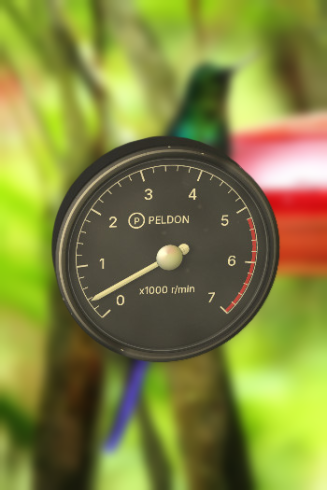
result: 400,rpm
